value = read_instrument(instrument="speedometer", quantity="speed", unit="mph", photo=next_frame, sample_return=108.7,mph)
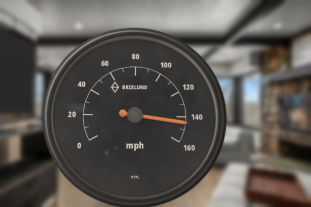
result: 145,mph
